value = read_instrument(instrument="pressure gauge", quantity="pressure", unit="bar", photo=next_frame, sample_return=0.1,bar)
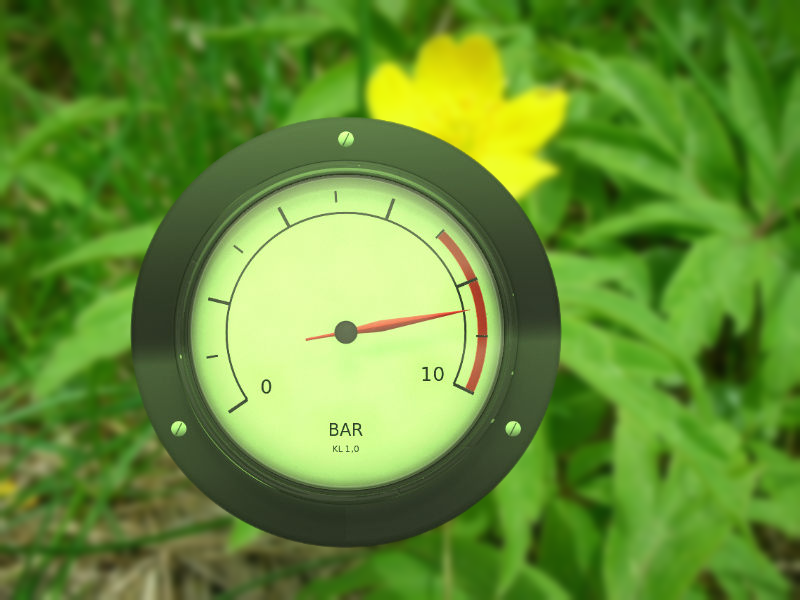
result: 8.5,bar
